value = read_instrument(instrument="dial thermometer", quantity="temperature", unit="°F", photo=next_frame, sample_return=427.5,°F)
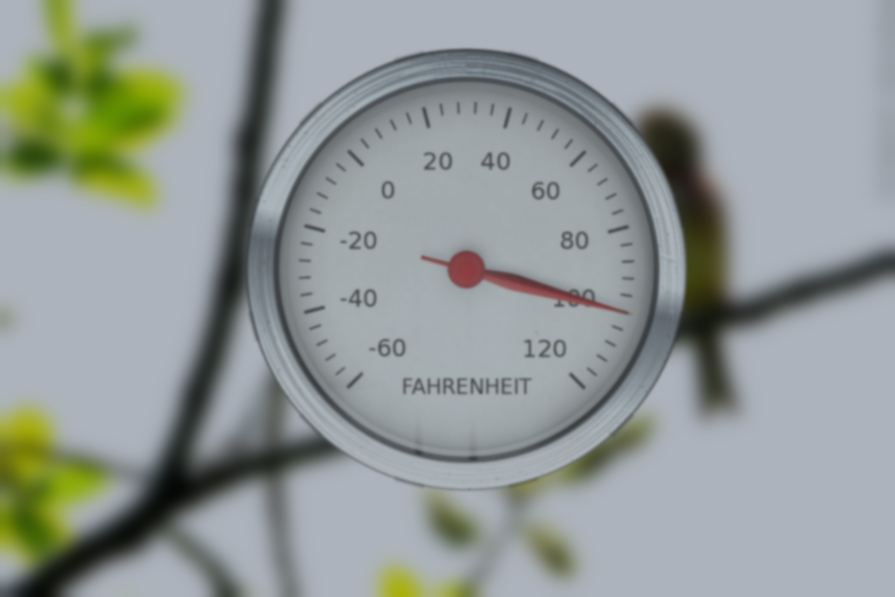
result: 100,°F
